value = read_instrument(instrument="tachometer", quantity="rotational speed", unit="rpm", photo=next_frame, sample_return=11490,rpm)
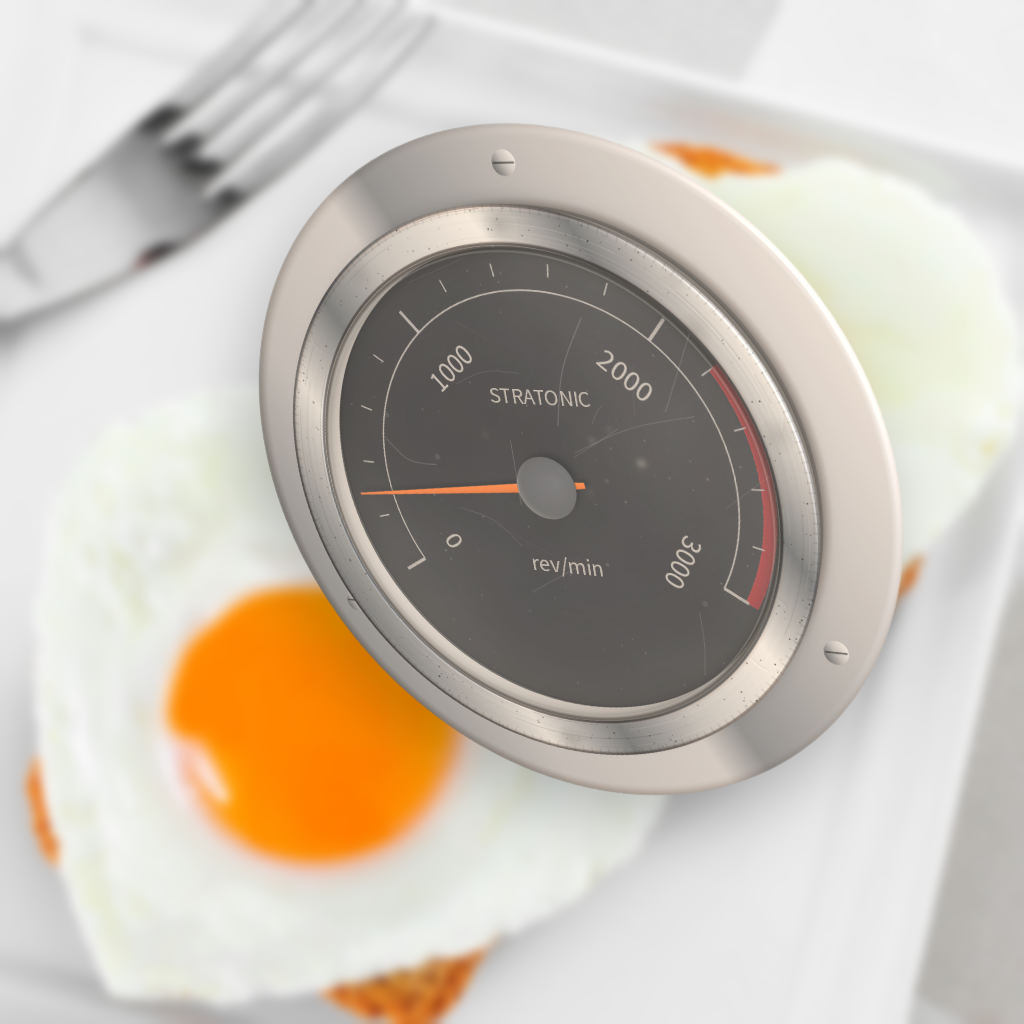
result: 300,rpm
